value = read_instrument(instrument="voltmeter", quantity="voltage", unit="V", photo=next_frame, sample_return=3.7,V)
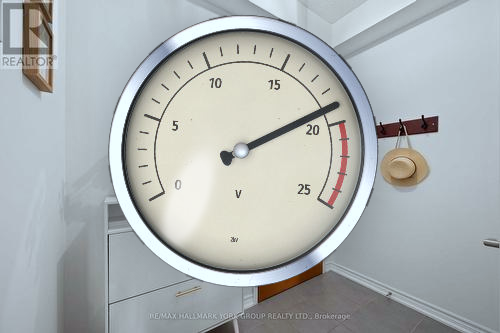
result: 19,V
